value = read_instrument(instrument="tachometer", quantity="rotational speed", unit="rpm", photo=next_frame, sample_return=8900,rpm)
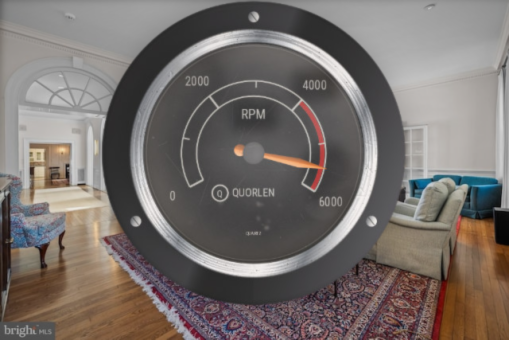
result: 5500,rpm
